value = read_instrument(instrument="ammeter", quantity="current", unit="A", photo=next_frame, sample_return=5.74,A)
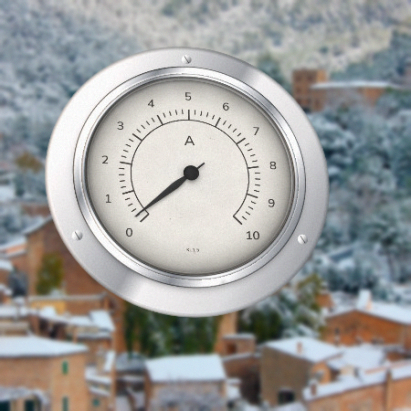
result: 0.2,A
